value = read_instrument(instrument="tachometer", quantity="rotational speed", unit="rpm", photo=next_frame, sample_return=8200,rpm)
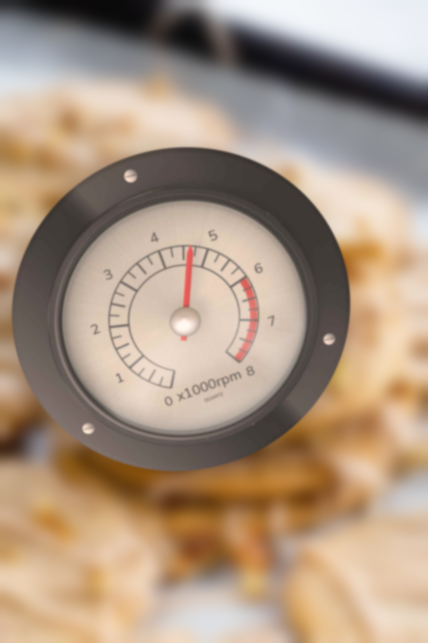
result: 4625,rpm
